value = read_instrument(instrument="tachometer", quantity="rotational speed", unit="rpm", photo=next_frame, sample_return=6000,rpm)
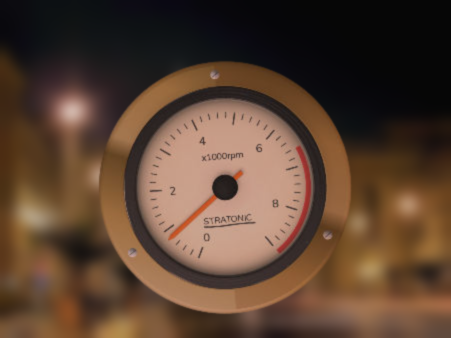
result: 800,rpm
